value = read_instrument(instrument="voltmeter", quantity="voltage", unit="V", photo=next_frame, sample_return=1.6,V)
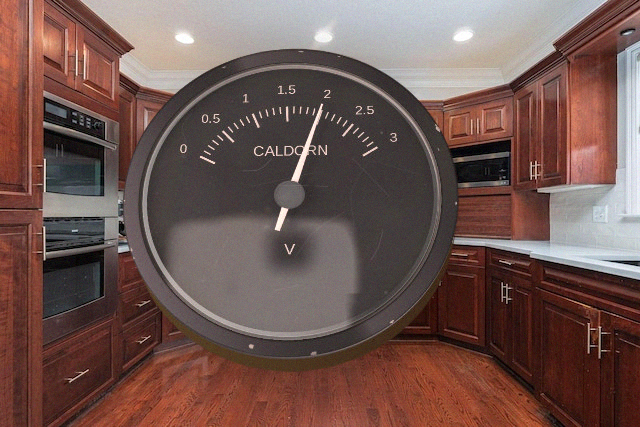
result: 2,V
